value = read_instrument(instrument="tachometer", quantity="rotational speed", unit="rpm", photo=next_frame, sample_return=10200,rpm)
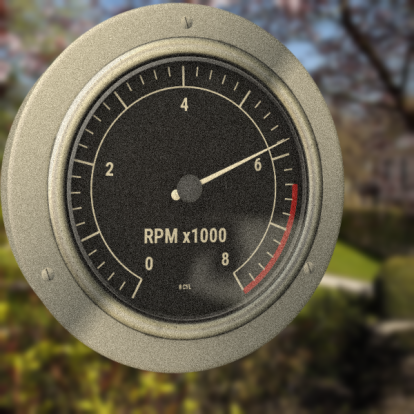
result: 5800,rpm
